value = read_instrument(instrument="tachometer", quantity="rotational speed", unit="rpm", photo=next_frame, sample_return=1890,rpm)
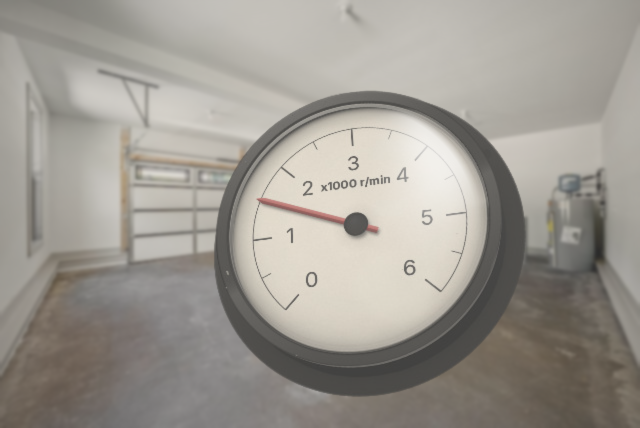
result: 1500,rpm
